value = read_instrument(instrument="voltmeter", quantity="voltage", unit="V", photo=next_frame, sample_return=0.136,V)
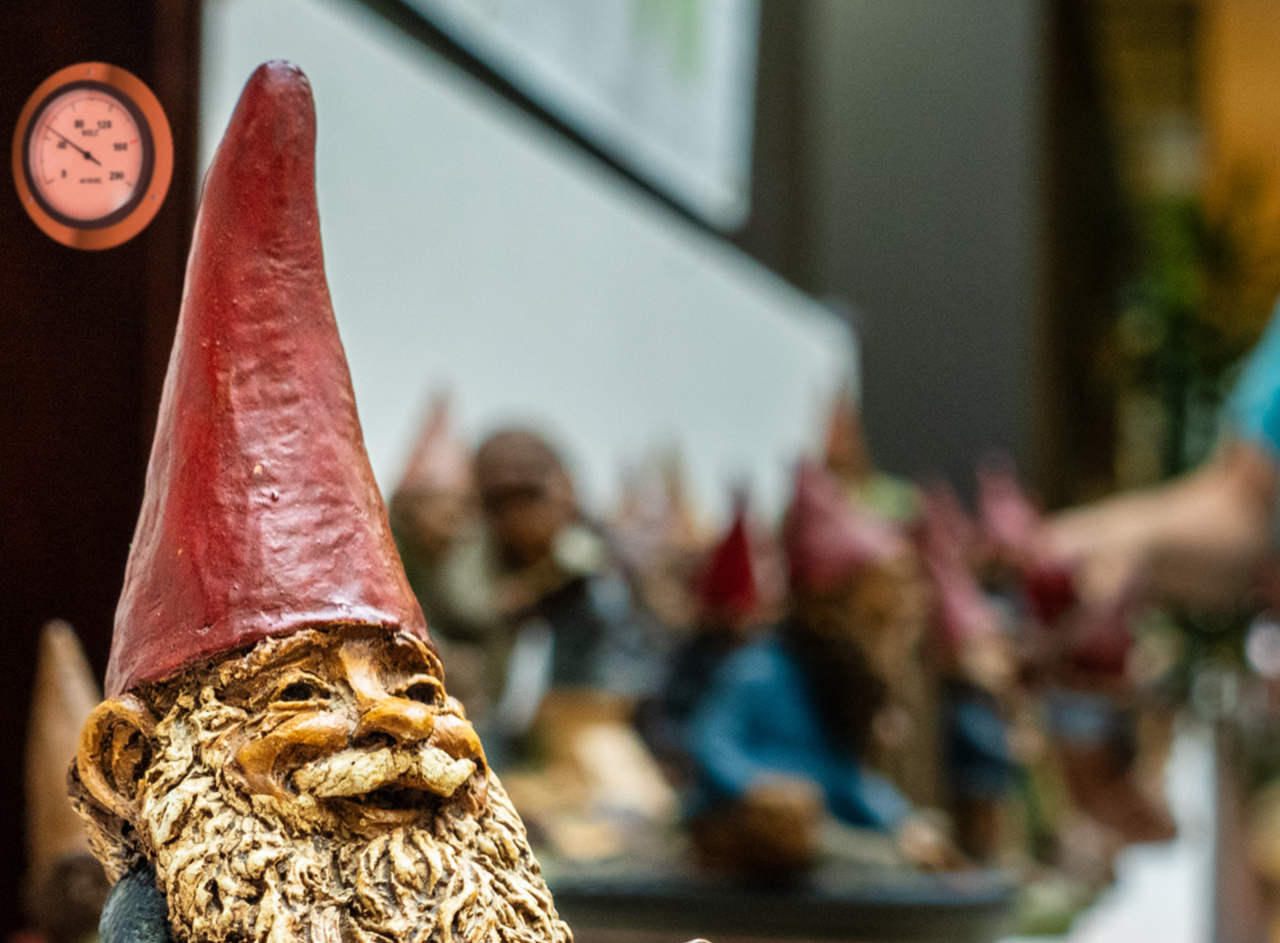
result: 50,V
